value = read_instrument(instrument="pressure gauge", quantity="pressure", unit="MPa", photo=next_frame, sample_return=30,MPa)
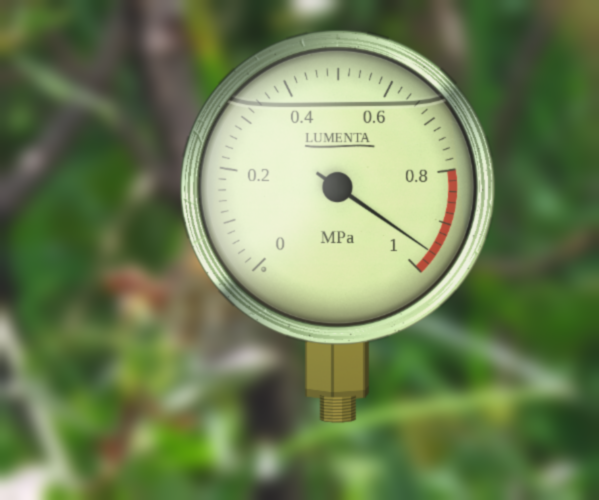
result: 0.96,MPa
